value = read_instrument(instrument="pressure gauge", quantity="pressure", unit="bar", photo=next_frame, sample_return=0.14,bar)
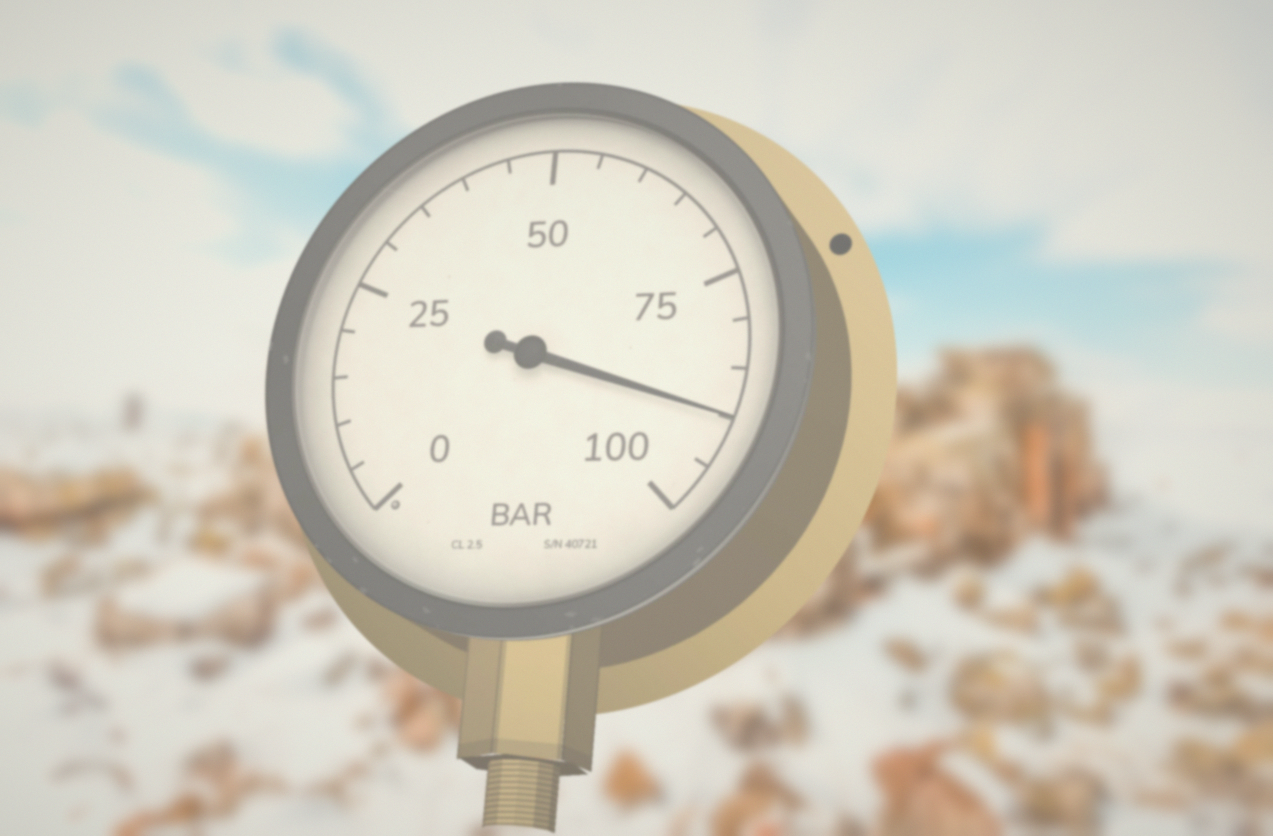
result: 90,bar
